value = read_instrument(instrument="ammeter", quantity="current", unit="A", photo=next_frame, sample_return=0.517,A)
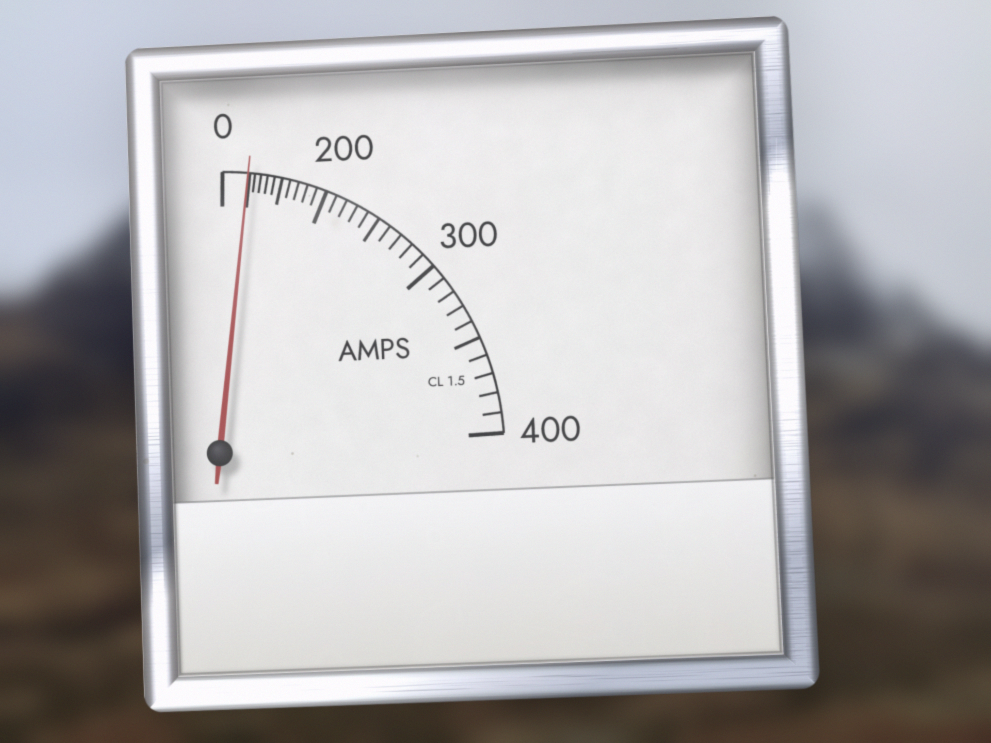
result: 100,A
